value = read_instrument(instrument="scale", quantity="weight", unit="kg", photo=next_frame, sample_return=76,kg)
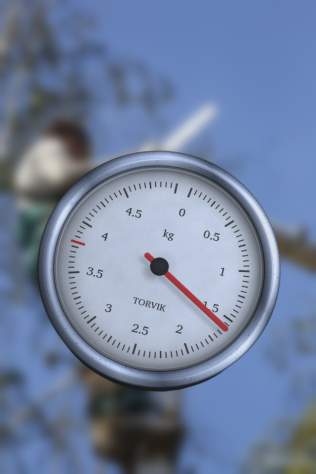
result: 1.6,kg
